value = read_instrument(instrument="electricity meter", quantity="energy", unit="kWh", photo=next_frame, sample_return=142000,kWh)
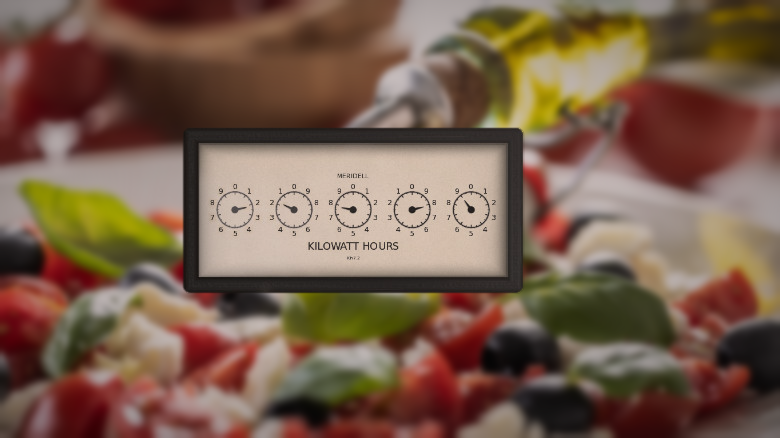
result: 21779,kWh
